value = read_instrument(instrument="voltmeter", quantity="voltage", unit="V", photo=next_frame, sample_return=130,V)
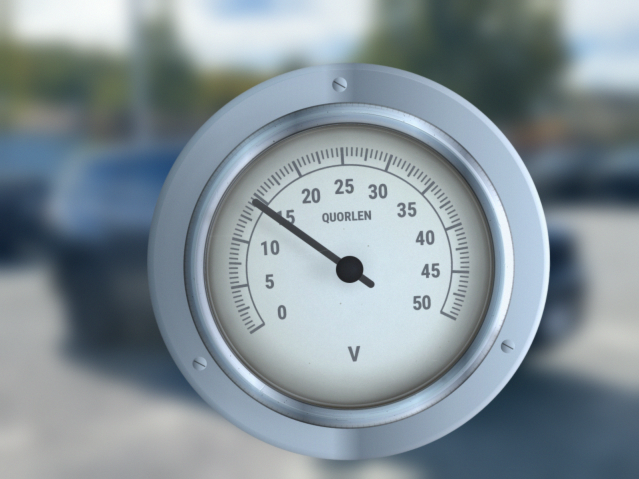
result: 14.5,V
